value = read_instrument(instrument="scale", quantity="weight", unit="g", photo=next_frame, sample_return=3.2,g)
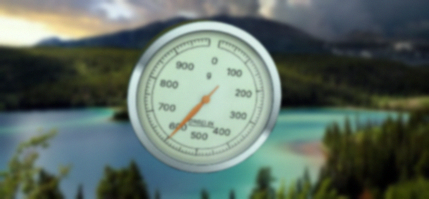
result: 600,g
